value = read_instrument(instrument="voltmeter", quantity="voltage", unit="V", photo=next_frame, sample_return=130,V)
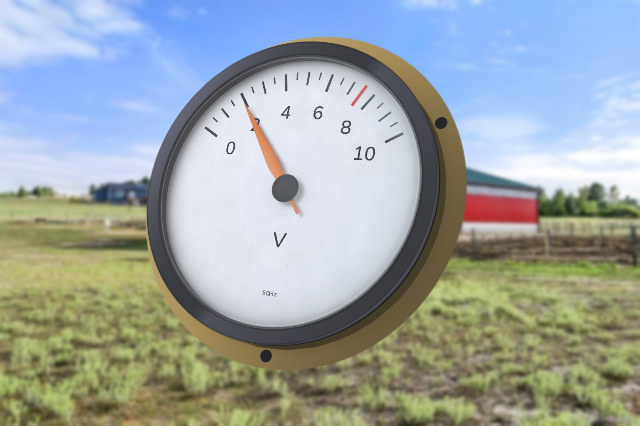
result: 2,V
